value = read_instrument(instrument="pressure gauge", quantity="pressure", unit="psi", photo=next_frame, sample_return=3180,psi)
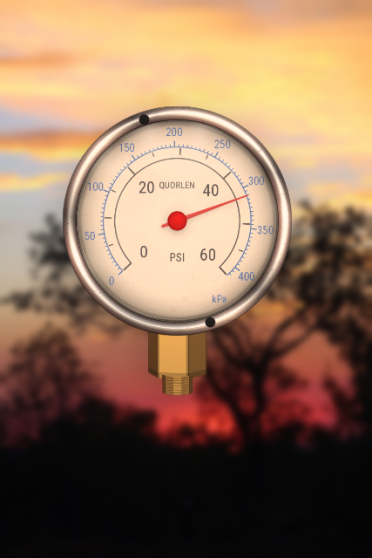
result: 45,psi
